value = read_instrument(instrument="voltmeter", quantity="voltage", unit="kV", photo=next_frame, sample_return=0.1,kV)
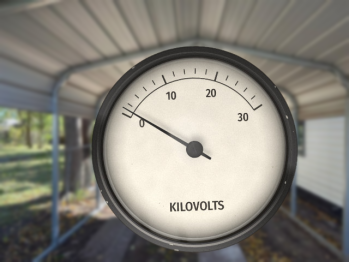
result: 1,kV
